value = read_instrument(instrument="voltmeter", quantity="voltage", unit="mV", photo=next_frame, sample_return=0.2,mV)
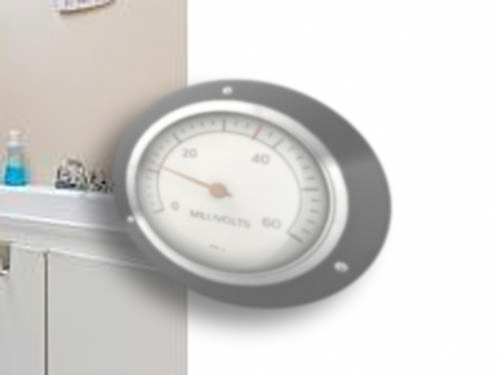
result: 12,mV
